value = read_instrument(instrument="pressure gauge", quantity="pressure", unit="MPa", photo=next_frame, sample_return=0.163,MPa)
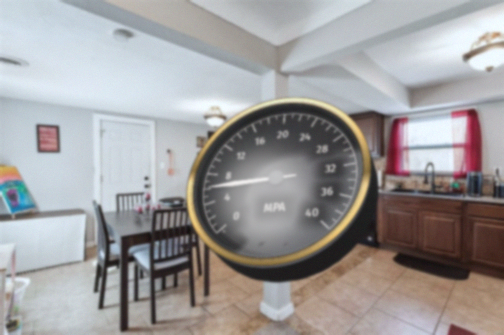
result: 6,MPa
